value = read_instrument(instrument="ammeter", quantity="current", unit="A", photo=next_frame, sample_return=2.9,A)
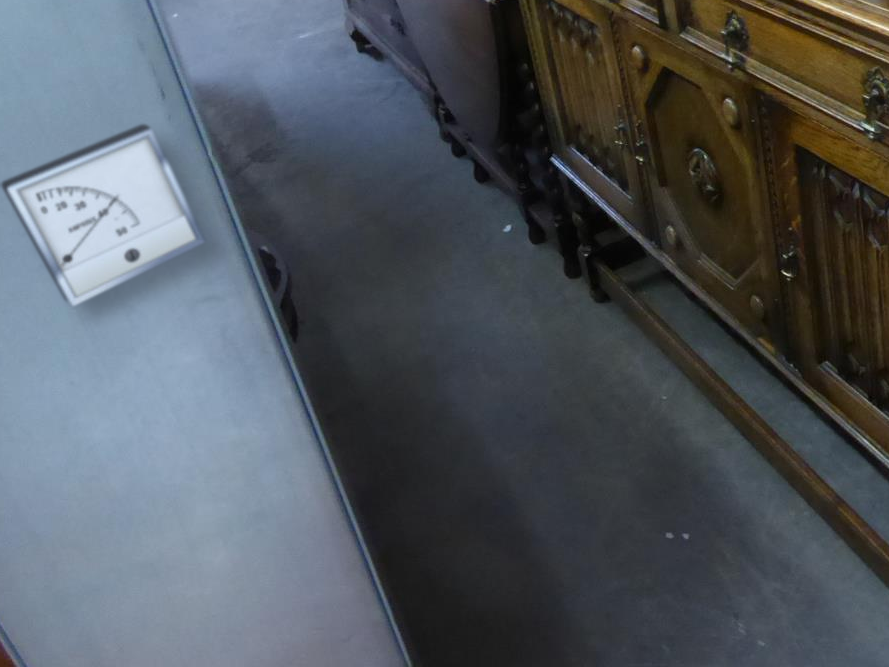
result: 40,A
